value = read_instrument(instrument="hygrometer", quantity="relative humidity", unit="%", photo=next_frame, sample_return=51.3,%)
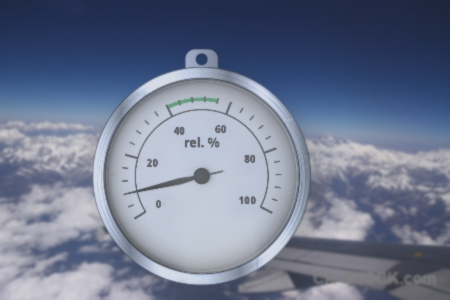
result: 8,%
